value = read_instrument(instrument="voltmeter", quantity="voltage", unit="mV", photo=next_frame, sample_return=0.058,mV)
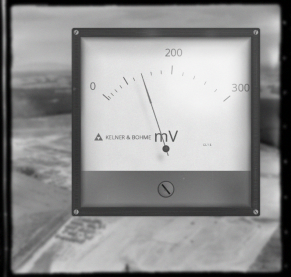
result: 140,mV
